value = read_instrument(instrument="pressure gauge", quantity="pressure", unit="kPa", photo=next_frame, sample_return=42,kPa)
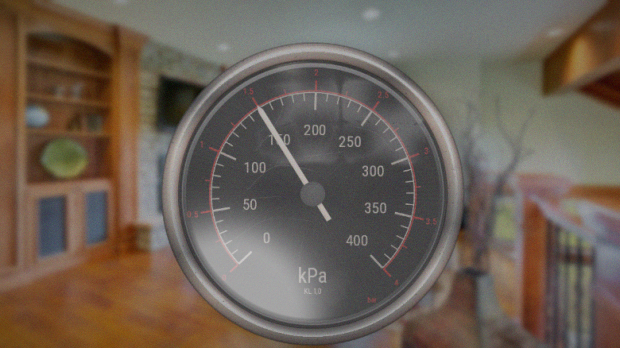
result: 150,kPa
